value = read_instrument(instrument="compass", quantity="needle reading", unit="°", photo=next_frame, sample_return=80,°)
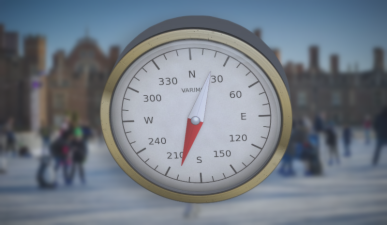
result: 200,°
